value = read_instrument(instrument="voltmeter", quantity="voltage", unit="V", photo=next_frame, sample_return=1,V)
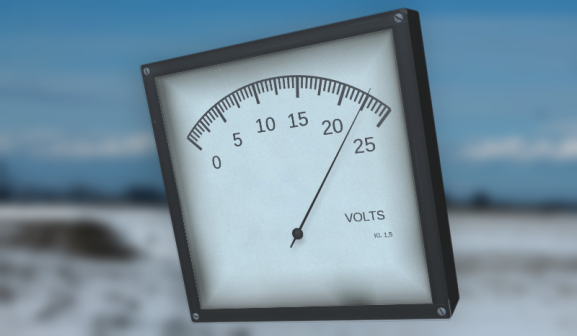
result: 22.5,V
